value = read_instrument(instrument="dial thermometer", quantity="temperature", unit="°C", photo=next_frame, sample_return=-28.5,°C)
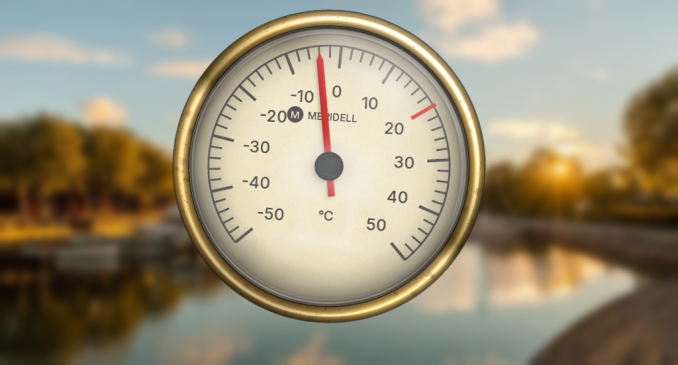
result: -4,°C
